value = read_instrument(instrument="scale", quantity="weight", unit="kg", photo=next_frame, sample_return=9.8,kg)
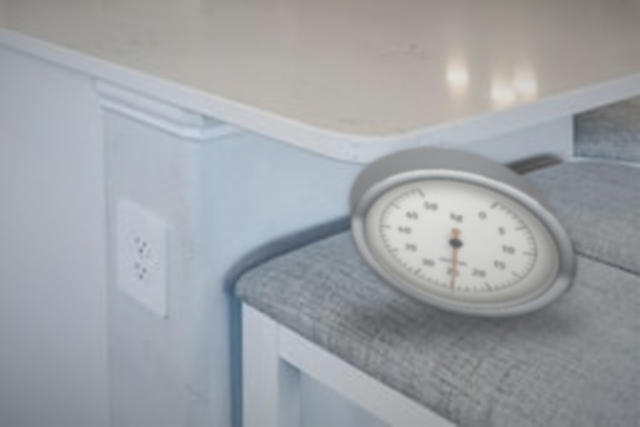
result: 25,kg
